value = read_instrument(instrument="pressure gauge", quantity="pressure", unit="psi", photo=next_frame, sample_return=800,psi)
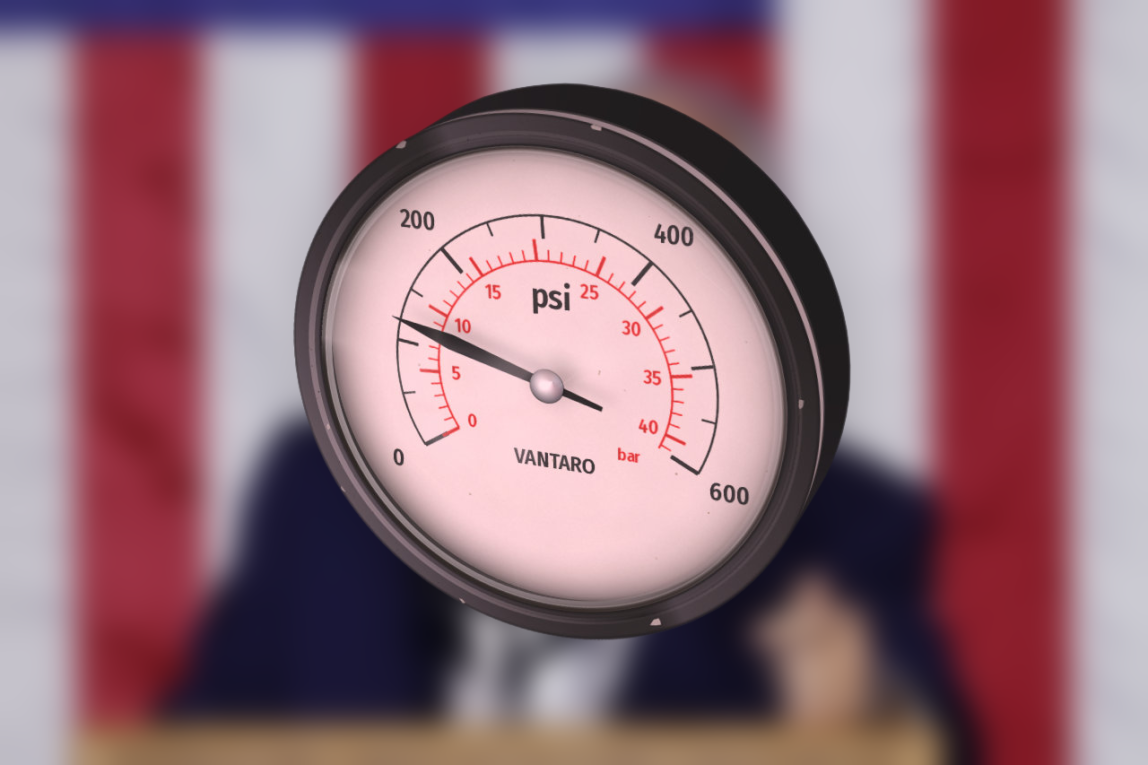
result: 125,psi
